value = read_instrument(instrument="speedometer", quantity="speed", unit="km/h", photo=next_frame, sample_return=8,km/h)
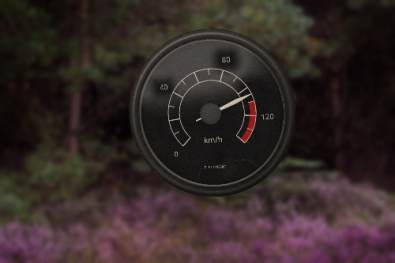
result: 105,km/h
